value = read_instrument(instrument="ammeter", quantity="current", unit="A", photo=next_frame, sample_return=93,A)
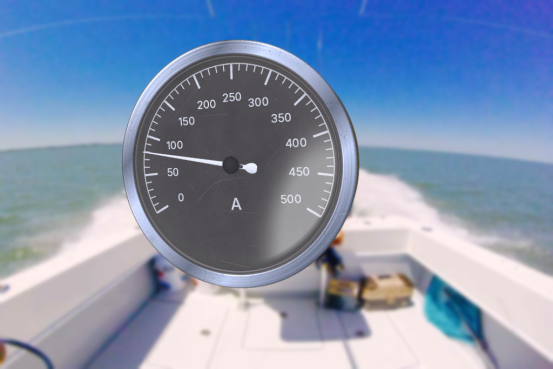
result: 80,A
